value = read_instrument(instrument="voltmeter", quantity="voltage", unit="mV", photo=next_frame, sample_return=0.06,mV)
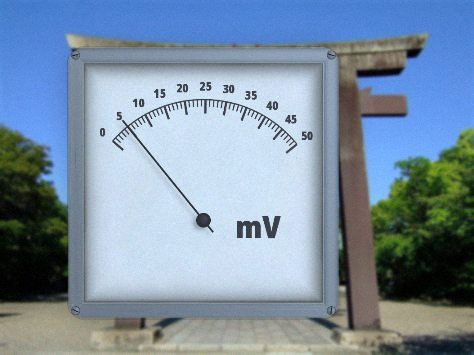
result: 5,mV
